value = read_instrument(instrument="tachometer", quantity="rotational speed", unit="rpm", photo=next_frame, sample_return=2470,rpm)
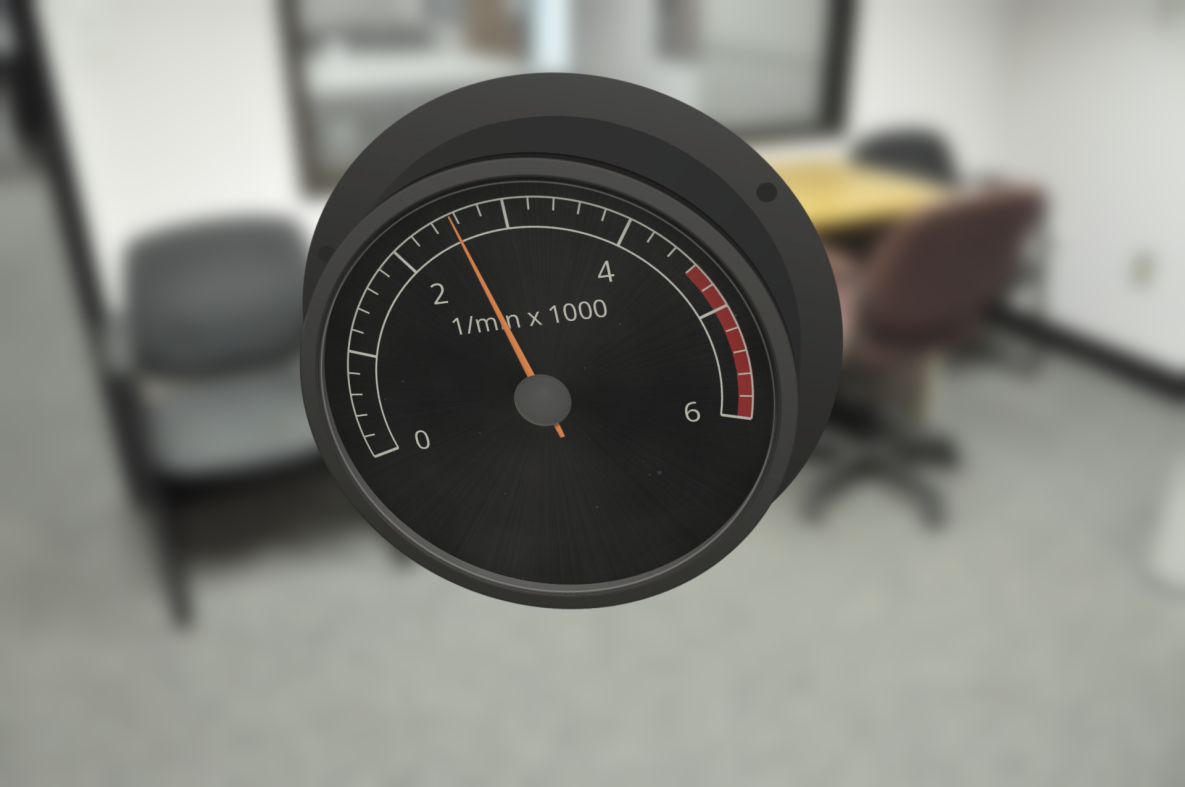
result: 2600,rpm
